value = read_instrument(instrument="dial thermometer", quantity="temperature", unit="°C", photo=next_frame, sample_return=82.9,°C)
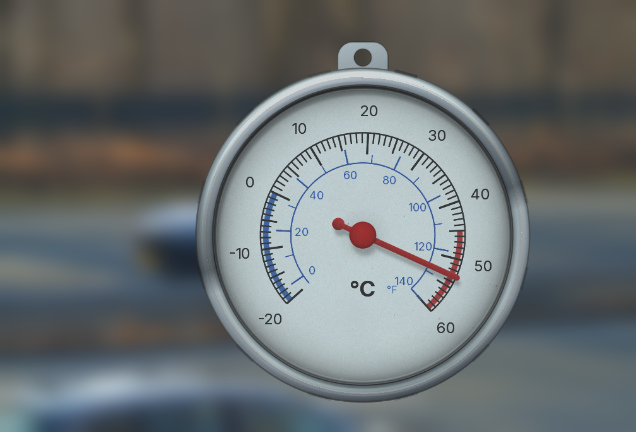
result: 53,°C
